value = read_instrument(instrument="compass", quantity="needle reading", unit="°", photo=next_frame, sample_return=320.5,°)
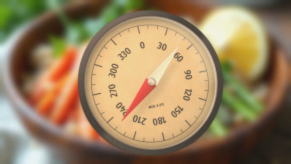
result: 230,°
